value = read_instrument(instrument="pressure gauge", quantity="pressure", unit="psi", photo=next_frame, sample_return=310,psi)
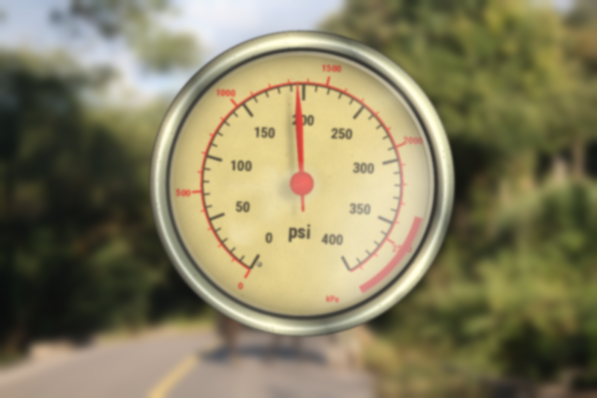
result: 195,psi
